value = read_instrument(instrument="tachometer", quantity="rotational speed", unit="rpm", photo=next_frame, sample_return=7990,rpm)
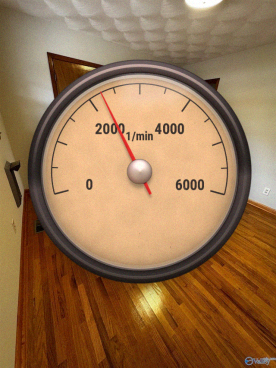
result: 2250,rpm
